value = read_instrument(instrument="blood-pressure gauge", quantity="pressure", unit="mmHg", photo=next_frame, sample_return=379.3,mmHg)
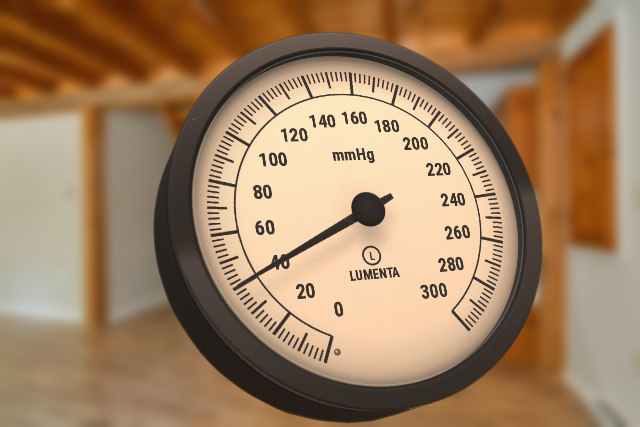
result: 40,mmHg
